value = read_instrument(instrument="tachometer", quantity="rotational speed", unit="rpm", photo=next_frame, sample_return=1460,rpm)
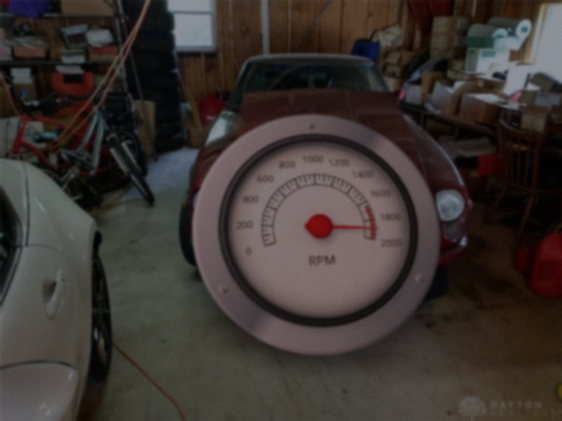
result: 1900,rpm
